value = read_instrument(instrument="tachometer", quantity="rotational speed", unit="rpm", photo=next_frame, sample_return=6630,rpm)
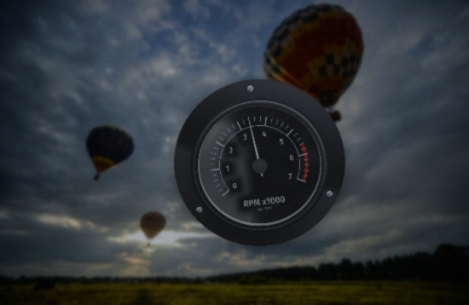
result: 3400,rpm
